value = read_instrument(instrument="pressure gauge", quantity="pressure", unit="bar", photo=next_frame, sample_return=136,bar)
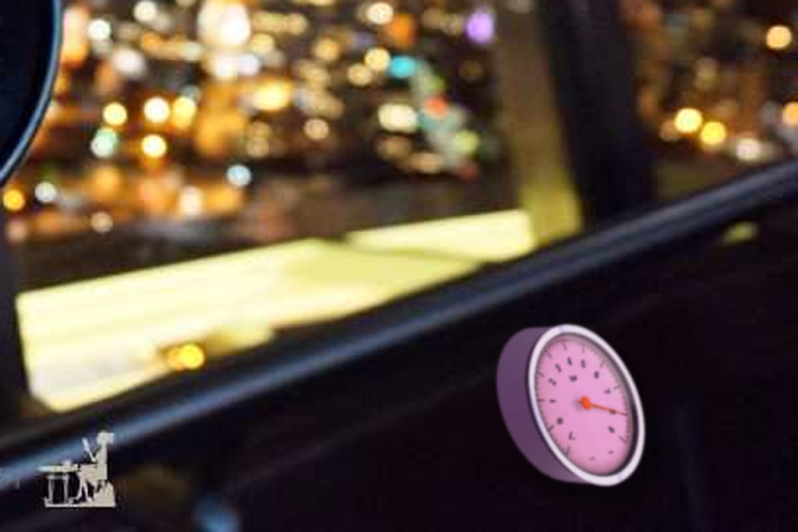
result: 8,bar
